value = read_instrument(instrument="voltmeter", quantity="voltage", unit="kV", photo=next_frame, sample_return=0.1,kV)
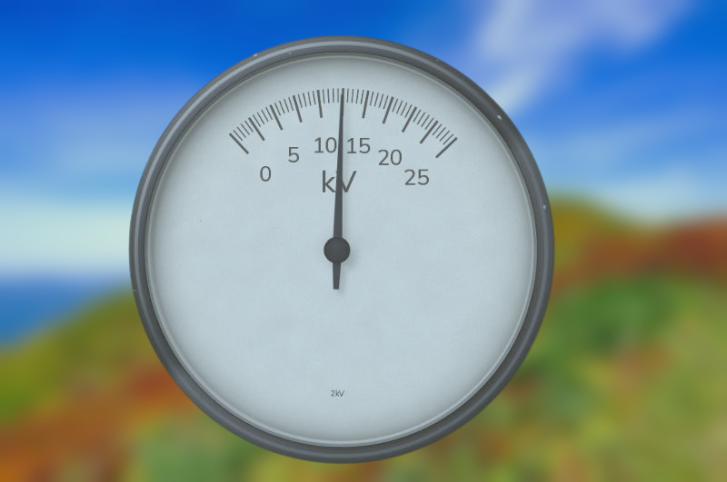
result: 12.5,kV
